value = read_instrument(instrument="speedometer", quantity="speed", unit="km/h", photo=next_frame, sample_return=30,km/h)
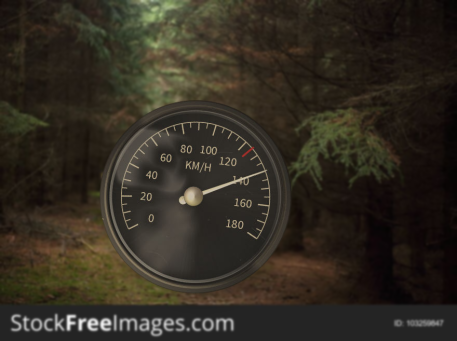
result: 140,km/h
